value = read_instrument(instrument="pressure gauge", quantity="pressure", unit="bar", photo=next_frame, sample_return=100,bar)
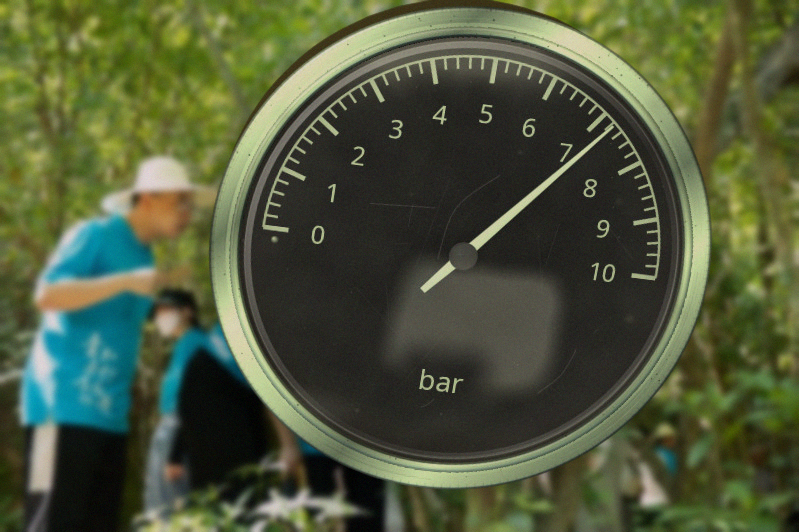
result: 7.2,bar
